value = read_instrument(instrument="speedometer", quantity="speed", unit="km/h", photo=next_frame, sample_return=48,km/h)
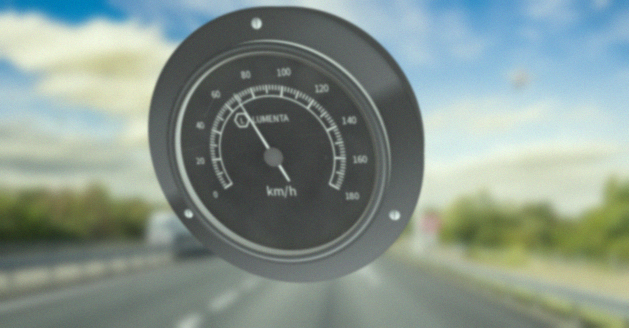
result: 70,km/h
